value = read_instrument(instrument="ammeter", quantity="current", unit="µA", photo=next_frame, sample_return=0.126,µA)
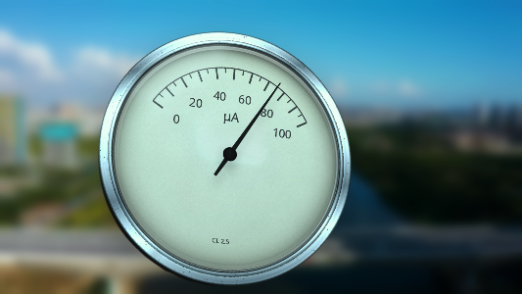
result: 75,µA
